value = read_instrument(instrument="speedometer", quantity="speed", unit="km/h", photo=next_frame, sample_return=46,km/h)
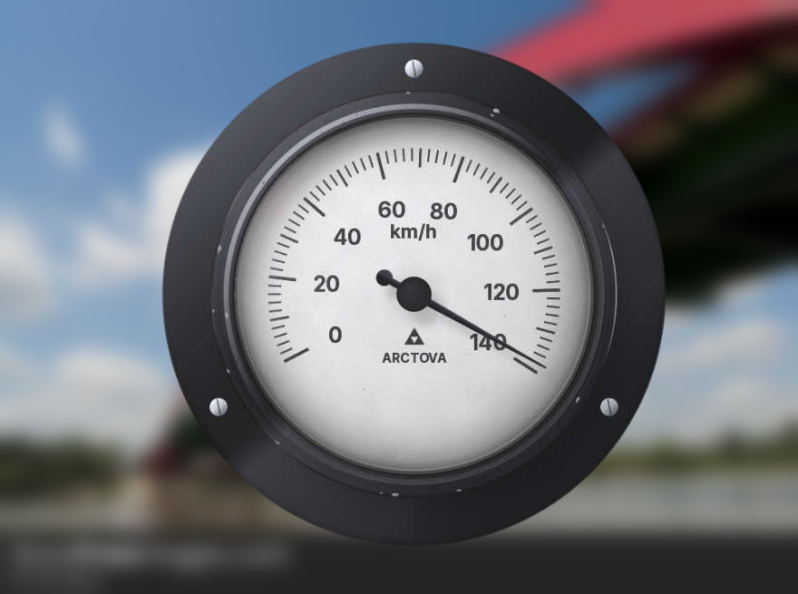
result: 138,km/h
